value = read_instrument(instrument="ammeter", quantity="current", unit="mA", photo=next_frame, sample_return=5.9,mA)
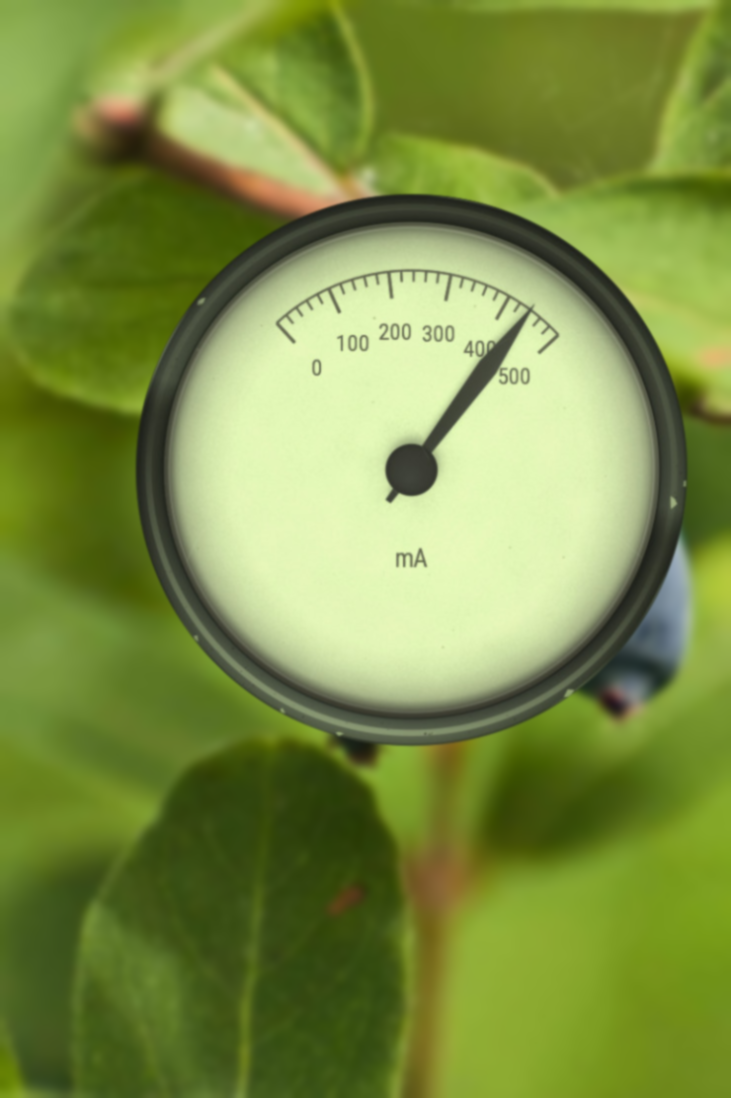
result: 440,mA
